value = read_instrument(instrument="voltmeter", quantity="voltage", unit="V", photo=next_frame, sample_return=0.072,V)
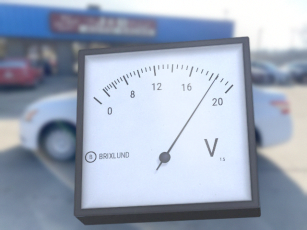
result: 18.5,V
